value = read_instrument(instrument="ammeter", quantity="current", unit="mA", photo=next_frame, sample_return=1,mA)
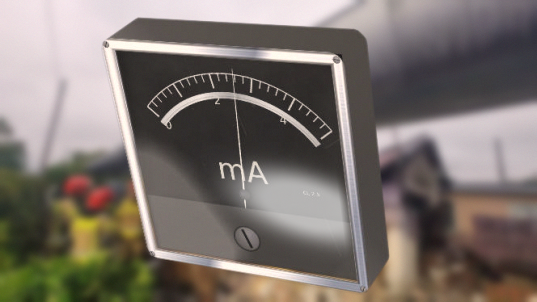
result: 2.6,mA
